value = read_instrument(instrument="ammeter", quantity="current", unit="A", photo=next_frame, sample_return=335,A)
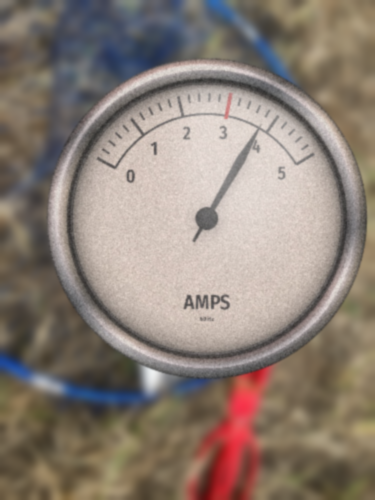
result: 3.8,A
